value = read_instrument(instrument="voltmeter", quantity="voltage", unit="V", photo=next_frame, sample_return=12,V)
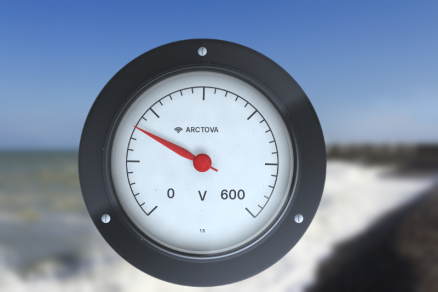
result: 160,V
